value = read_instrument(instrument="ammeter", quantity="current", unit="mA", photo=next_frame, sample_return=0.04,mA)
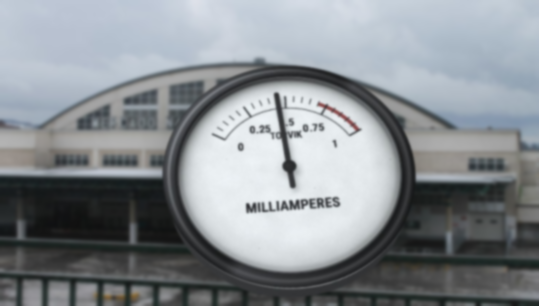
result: 0.45,mA
